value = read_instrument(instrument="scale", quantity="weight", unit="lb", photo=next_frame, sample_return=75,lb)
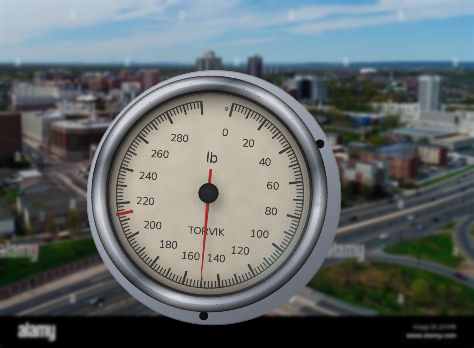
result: 150,lb
